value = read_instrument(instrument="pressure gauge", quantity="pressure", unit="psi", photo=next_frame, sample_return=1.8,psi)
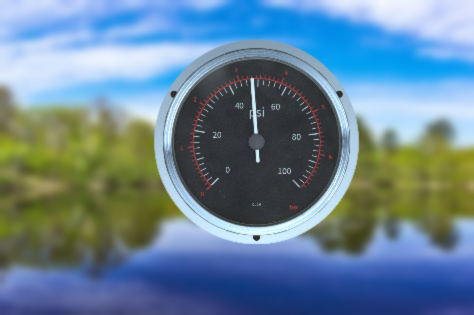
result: 48,psi
